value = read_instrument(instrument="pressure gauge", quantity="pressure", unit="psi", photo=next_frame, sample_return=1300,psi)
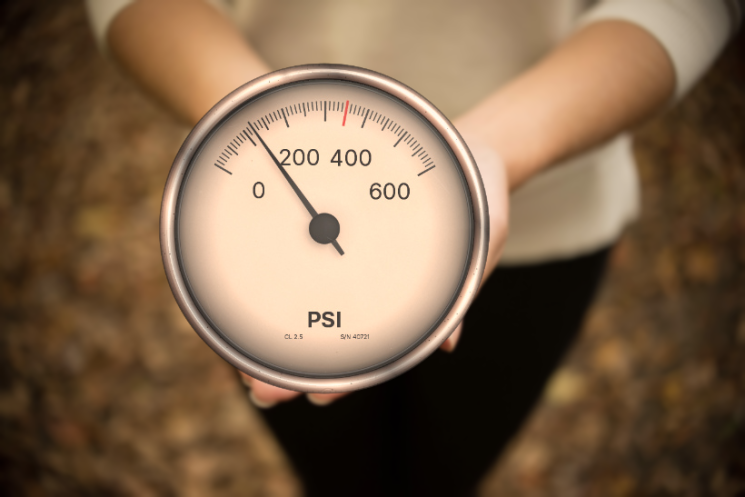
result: 120,psi
